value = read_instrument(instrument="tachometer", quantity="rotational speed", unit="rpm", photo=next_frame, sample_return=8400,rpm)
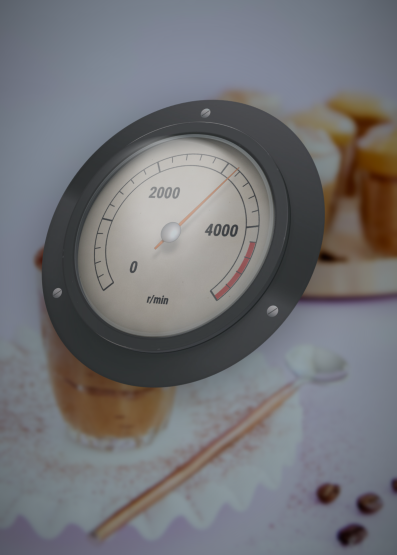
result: 3200,rpm
